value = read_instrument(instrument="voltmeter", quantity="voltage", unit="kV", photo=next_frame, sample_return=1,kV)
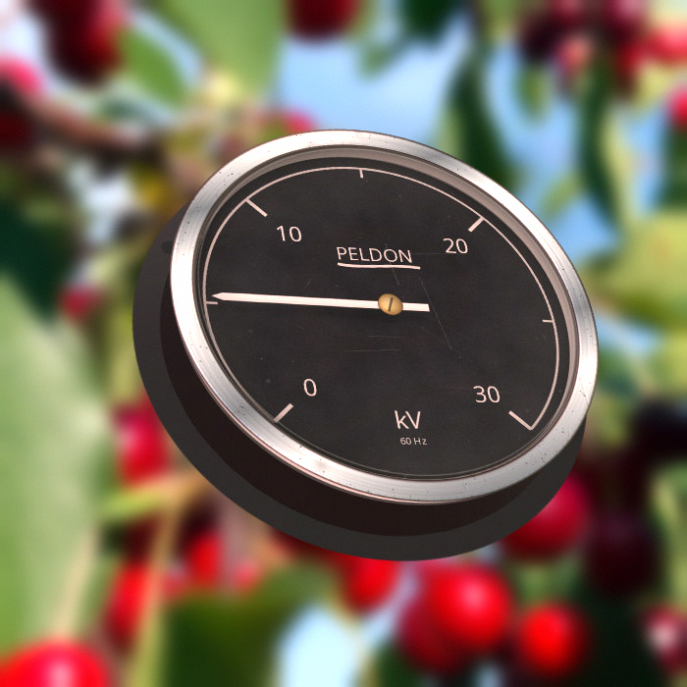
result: 5,kV
